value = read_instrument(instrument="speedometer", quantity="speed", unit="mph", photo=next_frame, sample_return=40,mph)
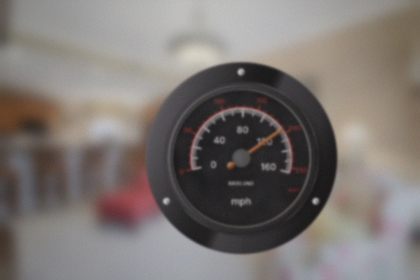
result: 120,mph
